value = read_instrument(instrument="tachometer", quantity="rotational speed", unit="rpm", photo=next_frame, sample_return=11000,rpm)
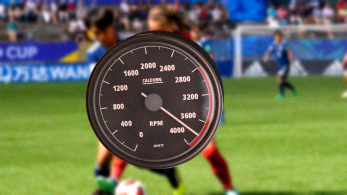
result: 3800,rpm
